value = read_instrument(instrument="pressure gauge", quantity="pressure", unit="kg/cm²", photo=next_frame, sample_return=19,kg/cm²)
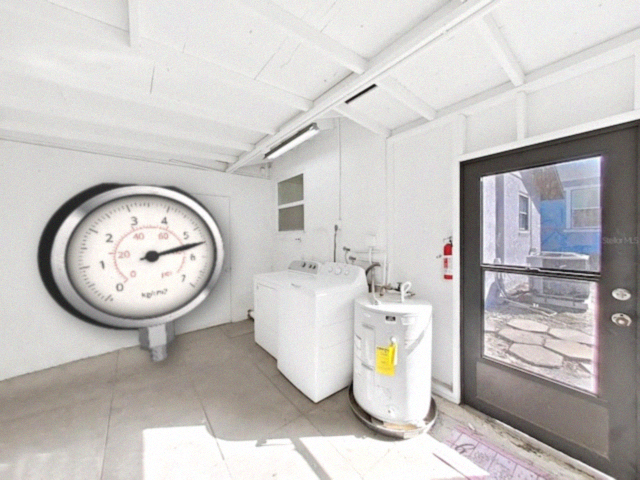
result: 5.5,kg/cm²
